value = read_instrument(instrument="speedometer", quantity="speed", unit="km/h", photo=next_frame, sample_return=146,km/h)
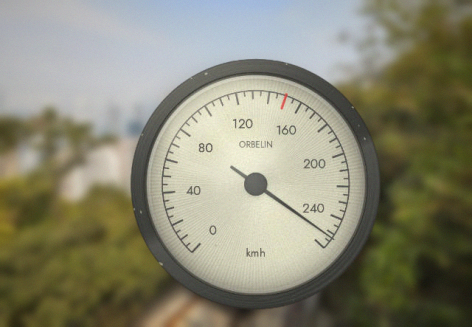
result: 252.5,km/h
